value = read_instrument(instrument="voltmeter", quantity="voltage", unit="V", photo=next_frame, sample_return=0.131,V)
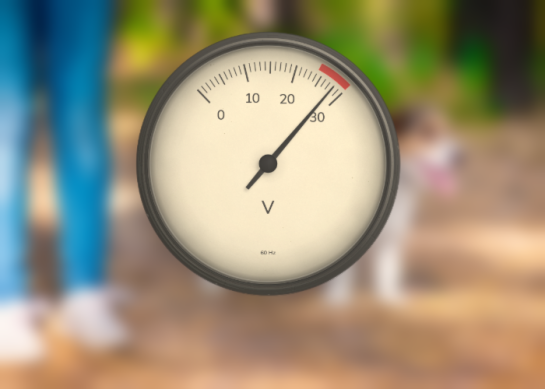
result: 28,V
